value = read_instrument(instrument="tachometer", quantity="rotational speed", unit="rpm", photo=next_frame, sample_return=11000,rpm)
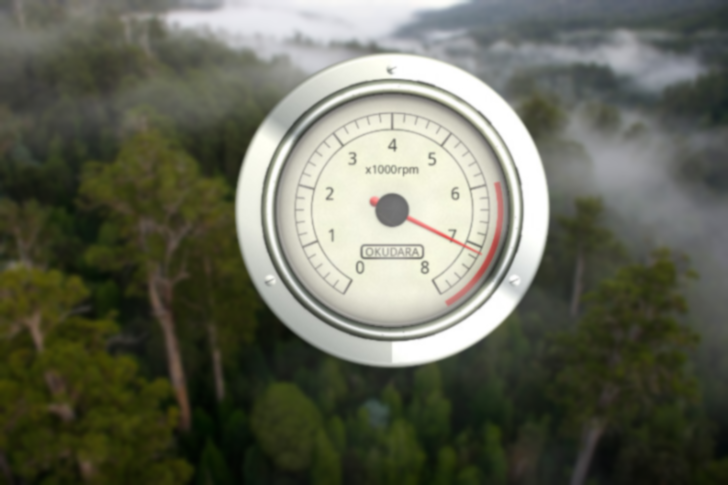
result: 7100,rpm
